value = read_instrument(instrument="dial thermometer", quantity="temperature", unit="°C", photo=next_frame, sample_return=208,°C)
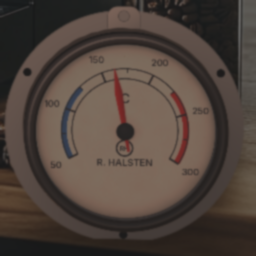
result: 162.5,°C
